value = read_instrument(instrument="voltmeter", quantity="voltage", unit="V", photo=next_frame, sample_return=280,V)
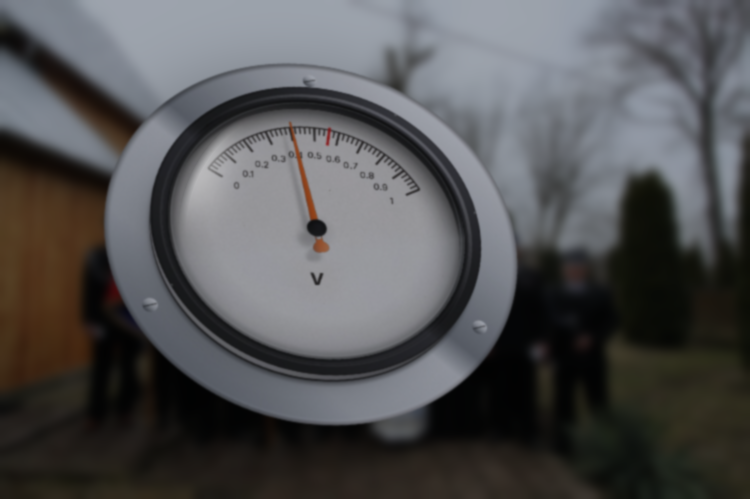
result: 0.4,V
